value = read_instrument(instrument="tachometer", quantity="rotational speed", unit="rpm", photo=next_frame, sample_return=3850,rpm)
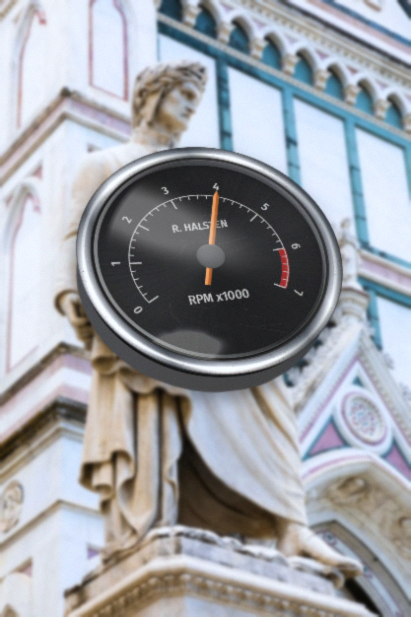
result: 4000,rpm
